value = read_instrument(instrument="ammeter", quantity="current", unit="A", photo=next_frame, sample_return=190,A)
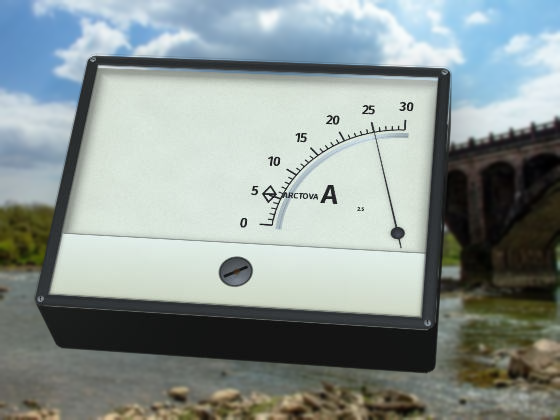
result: 25,A
